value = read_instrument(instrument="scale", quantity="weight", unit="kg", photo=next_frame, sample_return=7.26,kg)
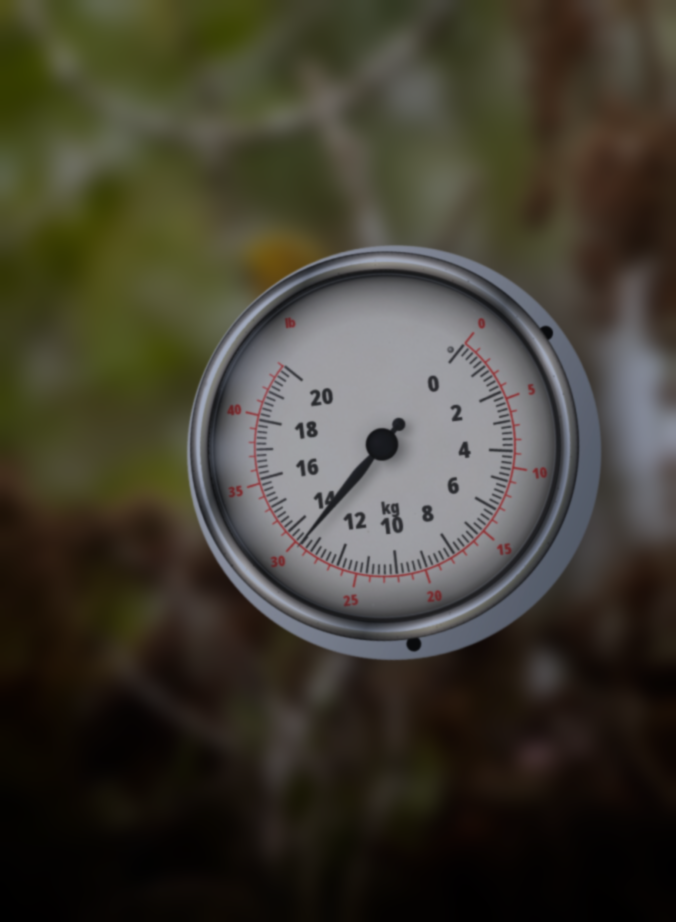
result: 13.4,kg
